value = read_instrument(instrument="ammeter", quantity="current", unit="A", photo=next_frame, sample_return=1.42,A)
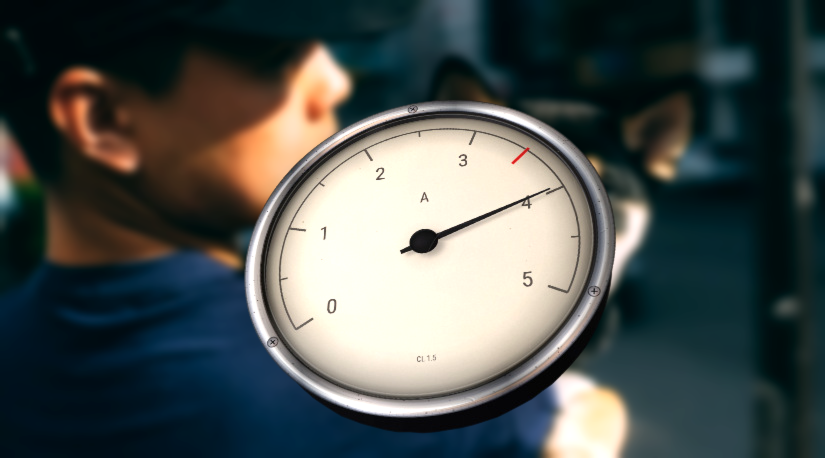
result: 4,A
